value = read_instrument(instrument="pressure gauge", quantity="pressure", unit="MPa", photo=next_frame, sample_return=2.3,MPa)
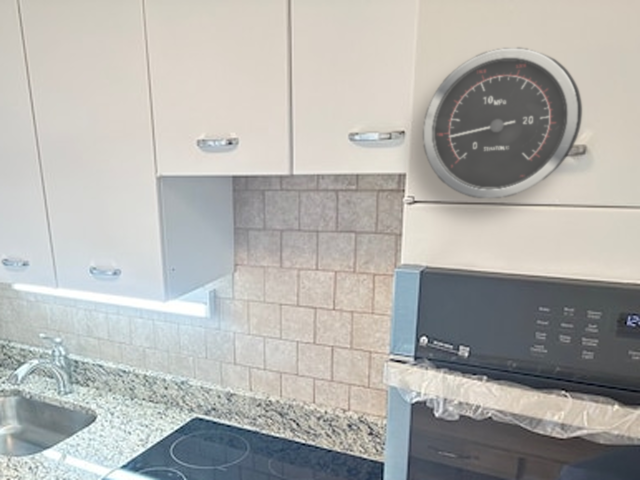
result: 3,MPa
